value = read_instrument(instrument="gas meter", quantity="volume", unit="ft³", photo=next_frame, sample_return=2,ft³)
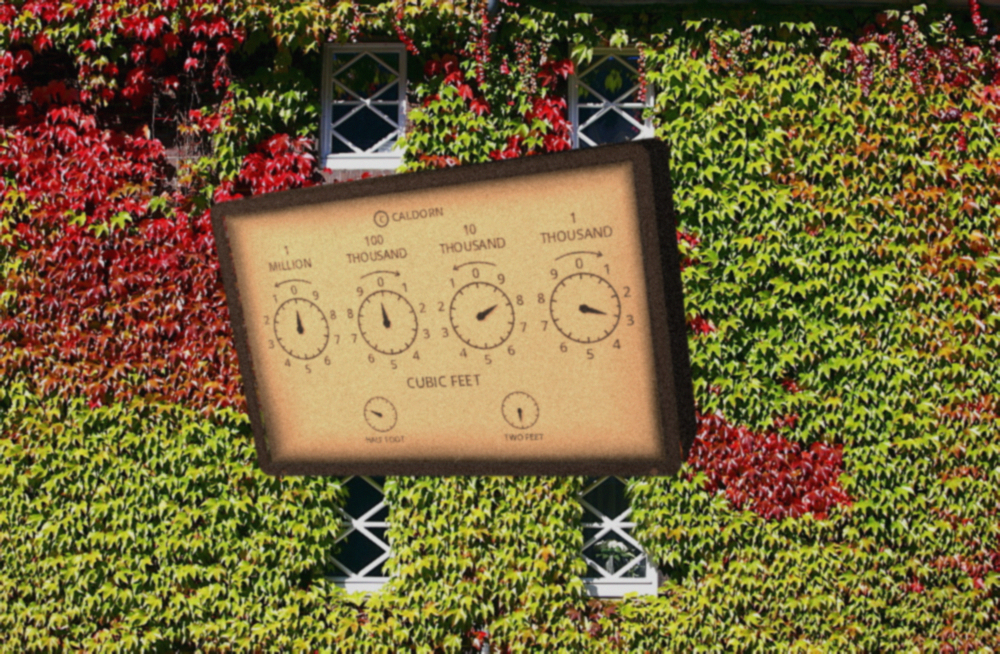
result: 998300,ft³
